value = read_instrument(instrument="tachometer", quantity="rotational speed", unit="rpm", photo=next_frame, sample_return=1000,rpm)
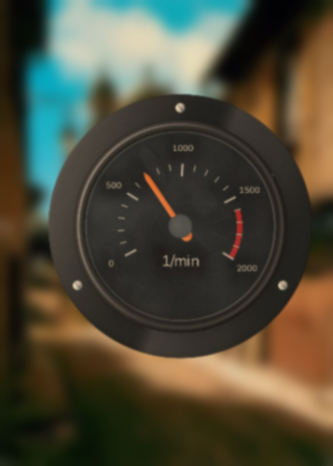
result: 700,rpm
